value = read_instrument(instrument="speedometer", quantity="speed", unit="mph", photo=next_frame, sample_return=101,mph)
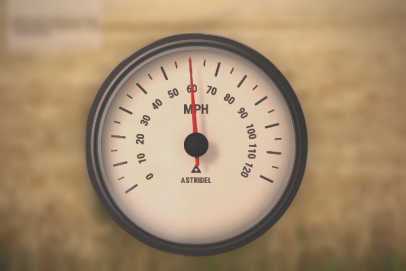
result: 60,mph
